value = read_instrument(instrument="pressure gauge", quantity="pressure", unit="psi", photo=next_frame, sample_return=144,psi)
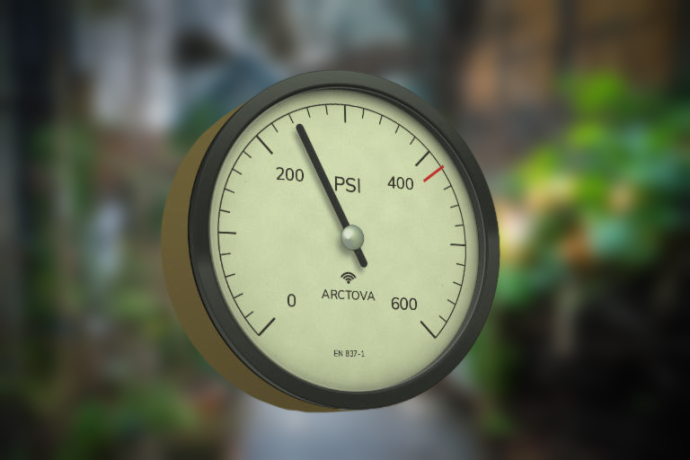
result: 240,psi
